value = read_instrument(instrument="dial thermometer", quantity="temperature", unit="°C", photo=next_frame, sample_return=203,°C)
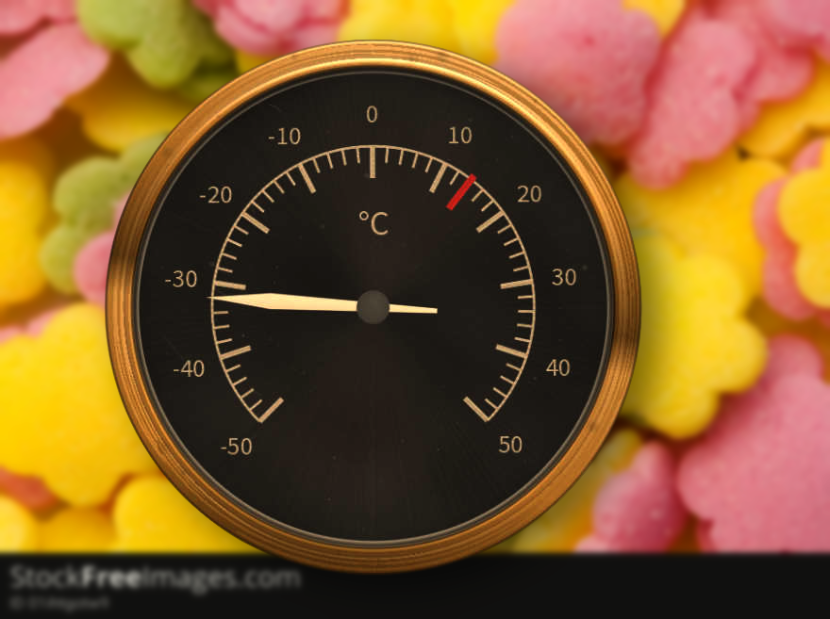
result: -32,°C
